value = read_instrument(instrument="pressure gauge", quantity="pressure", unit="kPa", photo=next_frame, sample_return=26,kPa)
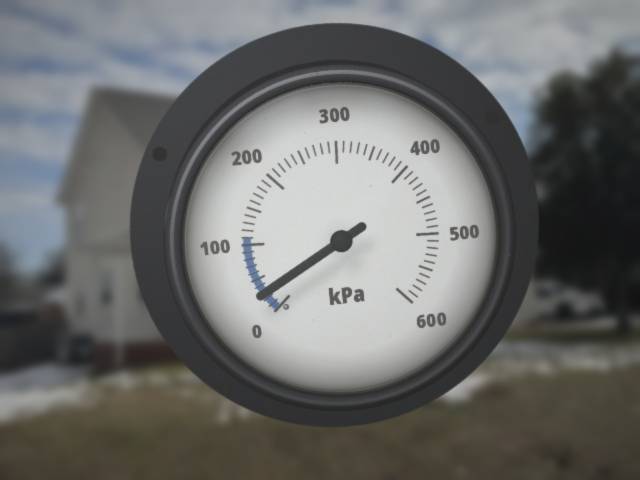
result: 30,kPa
